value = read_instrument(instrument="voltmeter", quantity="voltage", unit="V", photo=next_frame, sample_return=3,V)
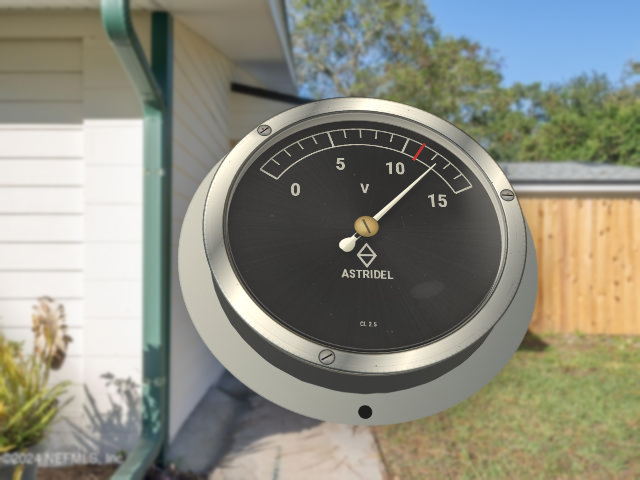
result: 12.5,V
